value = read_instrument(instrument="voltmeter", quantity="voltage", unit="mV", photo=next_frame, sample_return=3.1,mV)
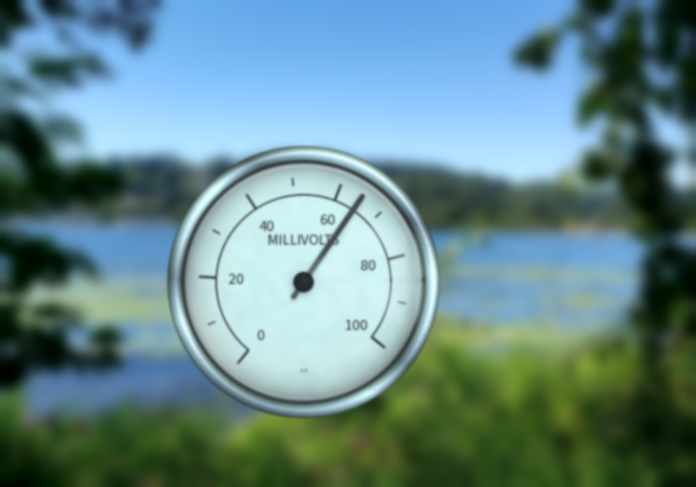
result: 65,mV
